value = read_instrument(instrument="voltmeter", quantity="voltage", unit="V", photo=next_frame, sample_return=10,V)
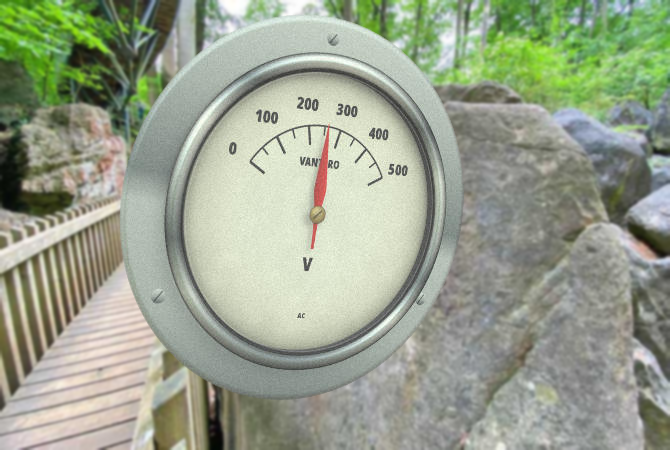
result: 250,V
